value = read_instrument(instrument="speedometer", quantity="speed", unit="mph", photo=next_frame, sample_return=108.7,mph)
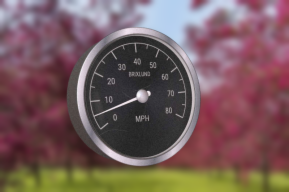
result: 5,mph
